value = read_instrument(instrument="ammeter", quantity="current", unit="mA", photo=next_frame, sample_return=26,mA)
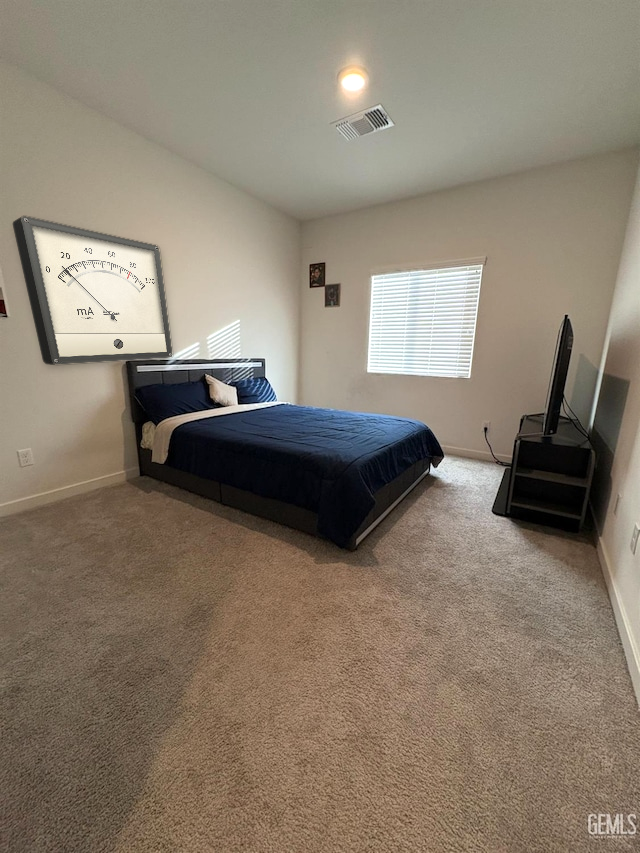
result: 10,mA
